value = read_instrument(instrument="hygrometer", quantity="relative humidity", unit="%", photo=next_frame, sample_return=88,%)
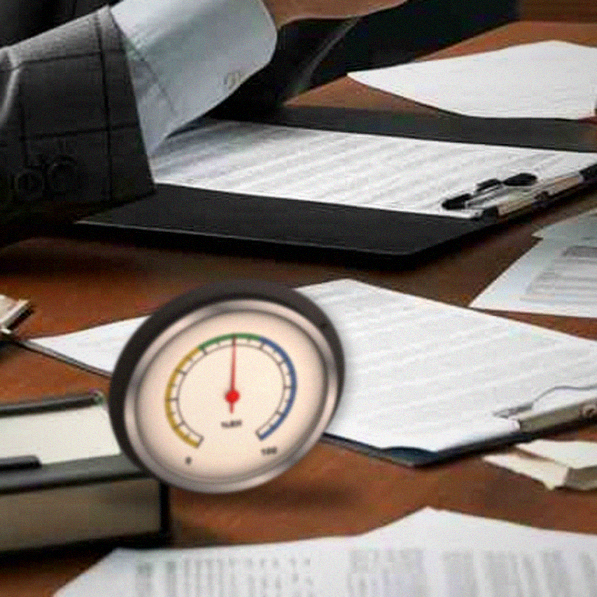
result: 50,%
